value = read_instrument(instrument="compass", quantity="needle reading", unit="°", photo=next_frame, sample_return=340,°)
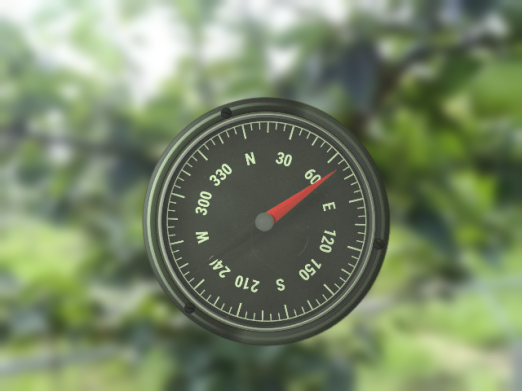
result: 67.5,°
